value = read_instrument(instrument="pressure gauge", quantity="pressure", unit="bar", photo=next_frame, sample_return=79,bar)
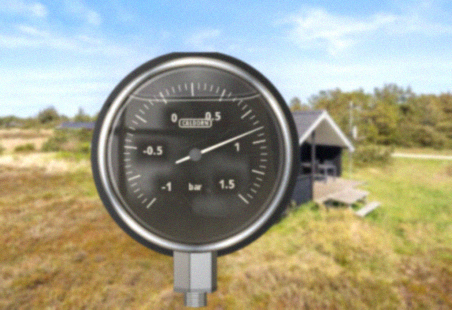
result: 0.9,bar
